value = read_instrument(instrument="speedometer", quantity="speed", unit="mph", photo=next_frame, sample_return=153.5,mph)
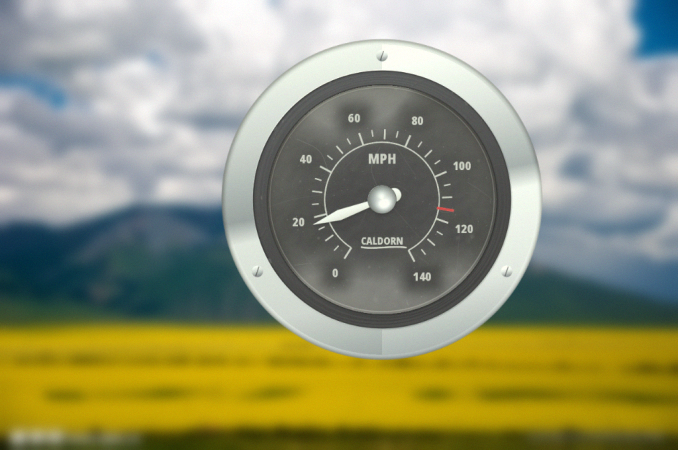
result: 17.5,mph
